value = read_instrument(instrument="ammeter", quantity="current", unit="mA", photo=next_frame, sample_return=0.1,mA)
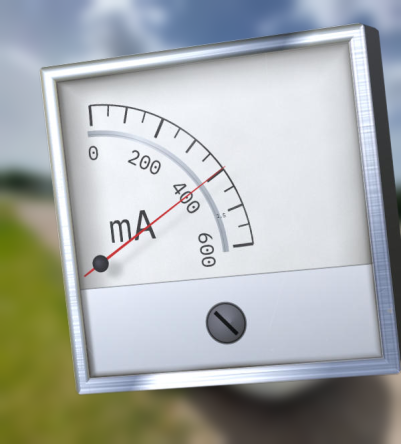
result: 400,mA
